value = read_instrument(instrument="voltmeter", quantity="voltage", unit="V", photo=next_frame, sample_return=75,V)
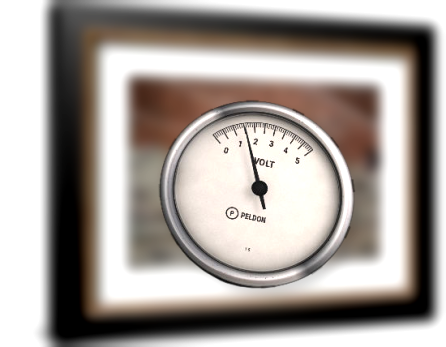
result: 1.5,V
